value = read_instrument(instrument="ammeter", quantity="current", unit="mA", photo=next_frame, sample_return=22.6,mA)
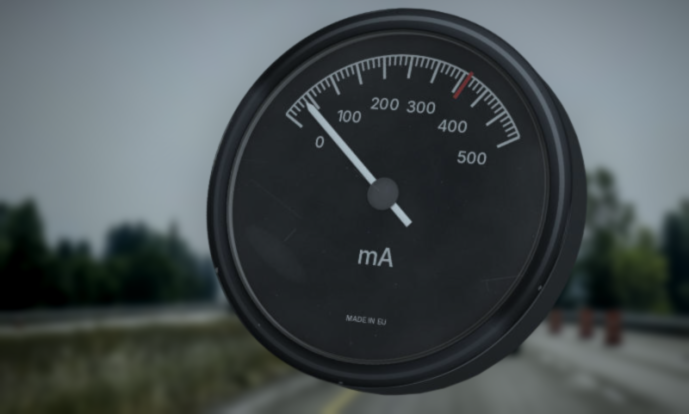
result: 40,mA
